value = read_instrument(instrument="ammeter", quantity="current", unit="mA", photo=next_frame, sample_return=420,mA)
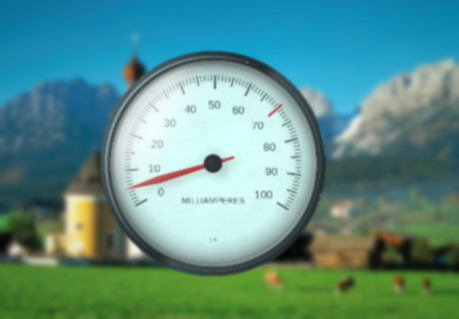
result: 5,mA
